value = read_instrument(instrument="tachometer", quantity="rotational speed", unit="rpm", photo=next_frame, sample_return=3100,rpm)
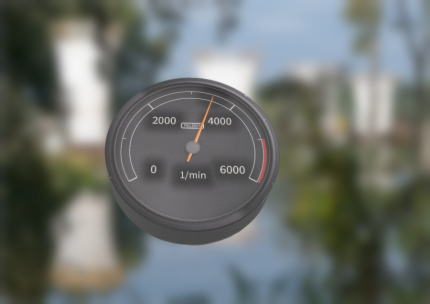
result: 3500,rpm
